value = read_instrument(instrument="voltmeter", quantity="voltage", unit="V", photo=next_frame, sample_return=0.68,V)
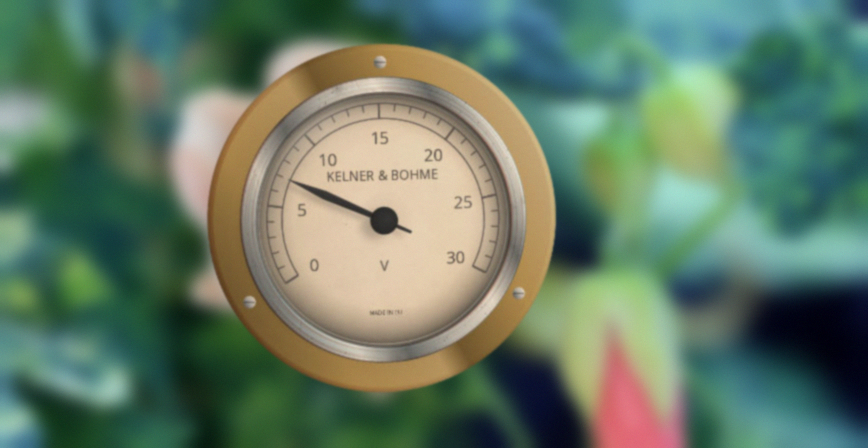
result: 7,V
